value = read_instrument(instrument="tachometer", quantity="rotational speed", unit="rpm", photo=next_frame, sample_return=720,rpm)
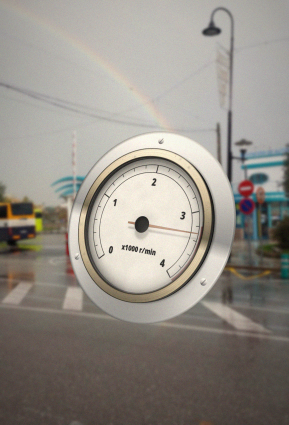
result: 3300,rpm
